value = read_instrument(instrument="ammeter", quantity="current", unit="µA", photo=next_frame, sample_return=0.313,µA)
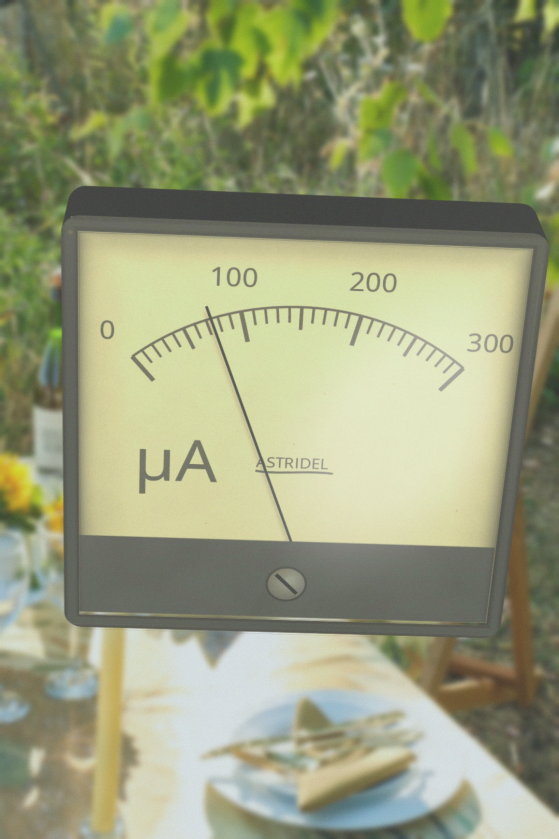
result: 75,µA
